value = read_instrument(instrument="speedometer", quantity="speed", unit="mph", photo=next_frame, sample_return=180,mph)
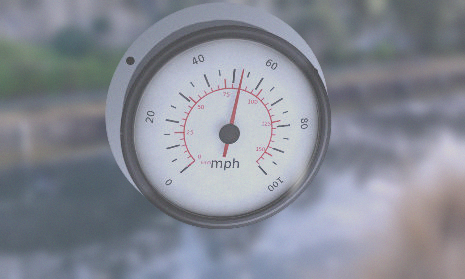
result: 52.5,mph
